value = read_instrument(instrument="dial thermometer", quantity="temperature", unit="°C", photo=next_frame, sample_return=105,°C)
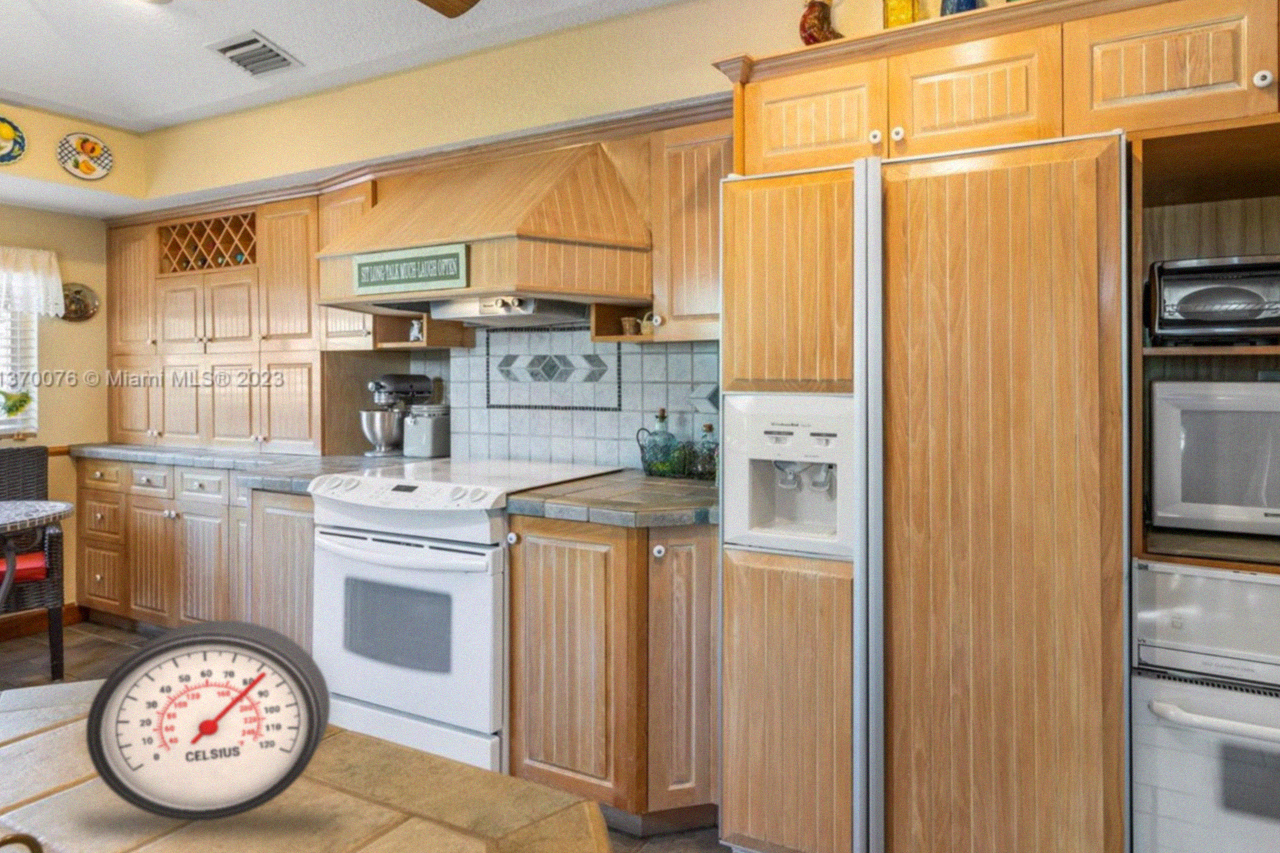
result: 82.5,°C
